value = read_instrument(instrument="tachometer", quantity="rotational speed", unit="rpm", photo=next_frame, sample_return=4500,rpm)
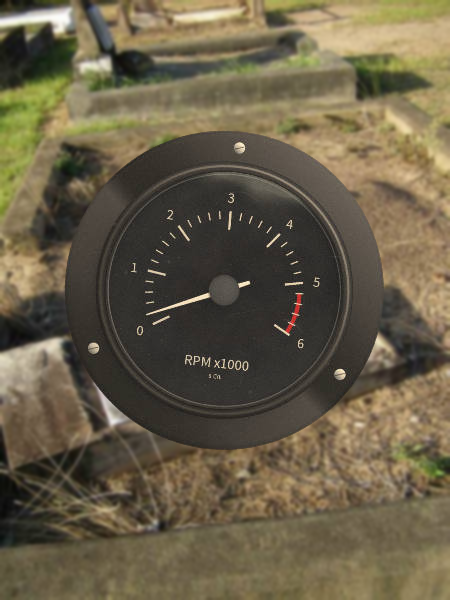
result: 200,rpm
